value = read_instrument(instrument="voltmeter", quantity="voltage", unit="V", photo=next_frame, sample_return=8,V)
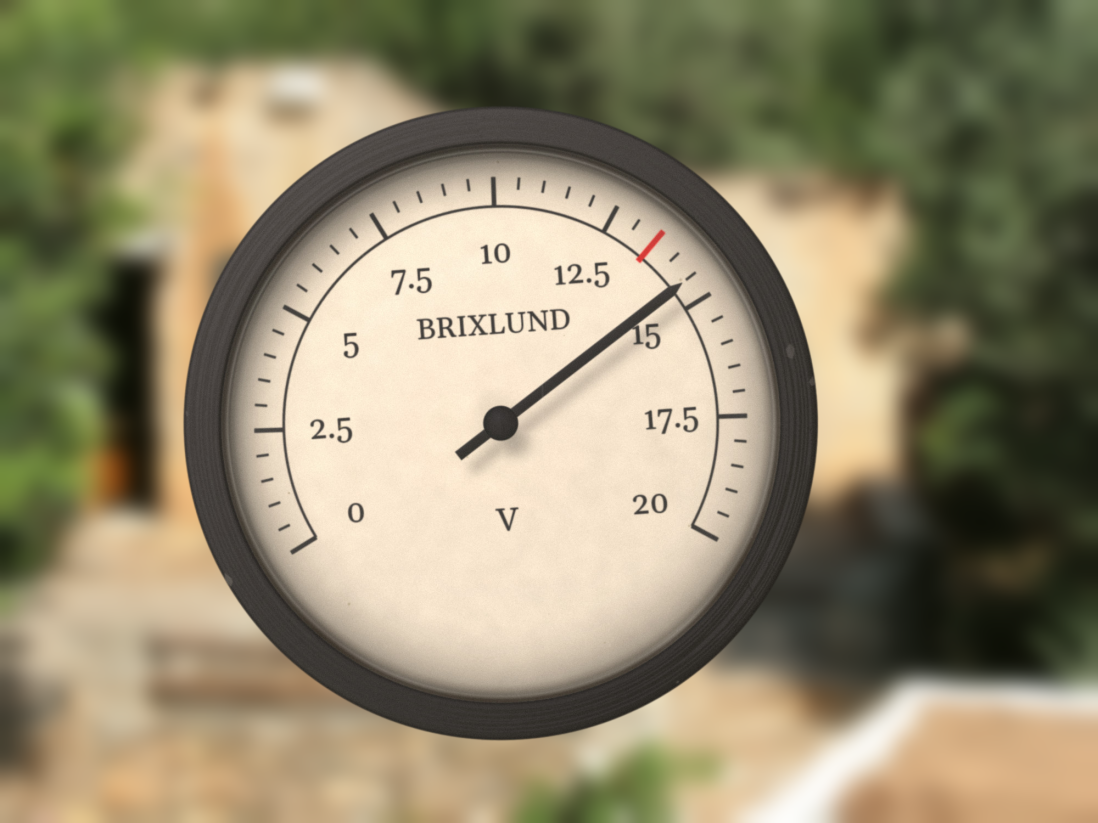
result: 14.5,V
